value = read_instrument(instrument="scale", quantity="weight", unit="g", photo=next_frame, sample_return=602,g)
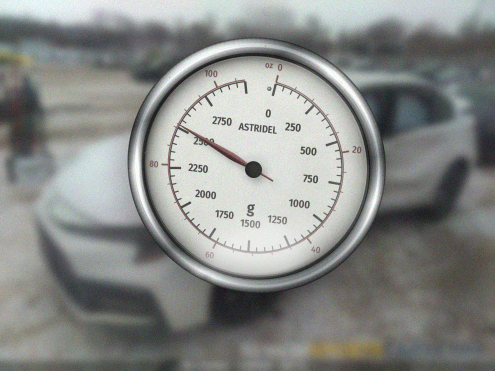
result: 2525,g
